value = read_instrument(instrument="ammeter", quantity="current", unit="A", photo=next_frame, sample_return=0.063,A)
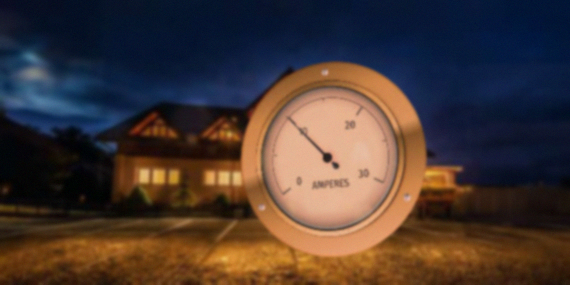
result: 10,A
